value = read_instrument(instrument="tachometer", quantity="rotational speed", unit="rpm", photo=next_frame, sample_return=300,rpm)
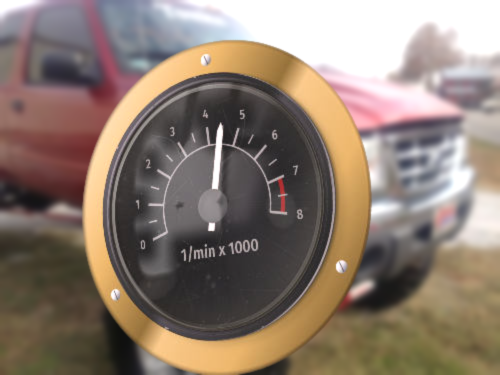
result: 4500,rpm
